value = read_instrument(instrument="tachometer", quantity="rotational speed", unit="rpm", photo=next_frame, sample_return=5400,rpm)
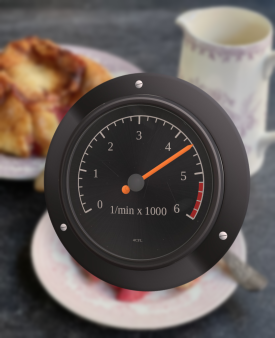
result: 4400,rpm
